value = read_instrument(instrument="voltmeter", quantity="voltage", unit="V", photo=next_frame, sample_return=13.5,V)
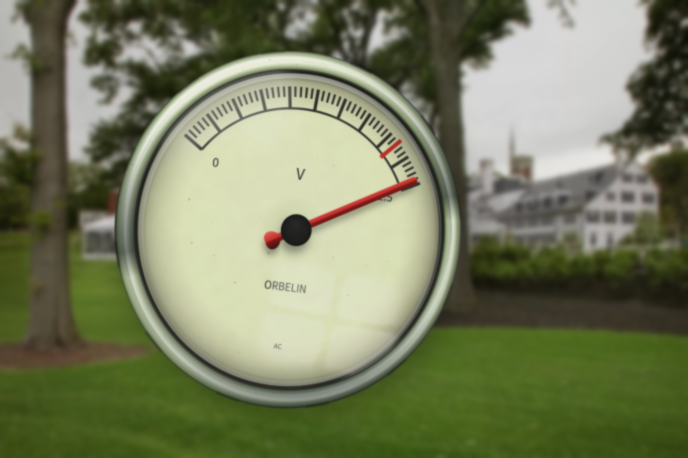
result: 2.45,V
